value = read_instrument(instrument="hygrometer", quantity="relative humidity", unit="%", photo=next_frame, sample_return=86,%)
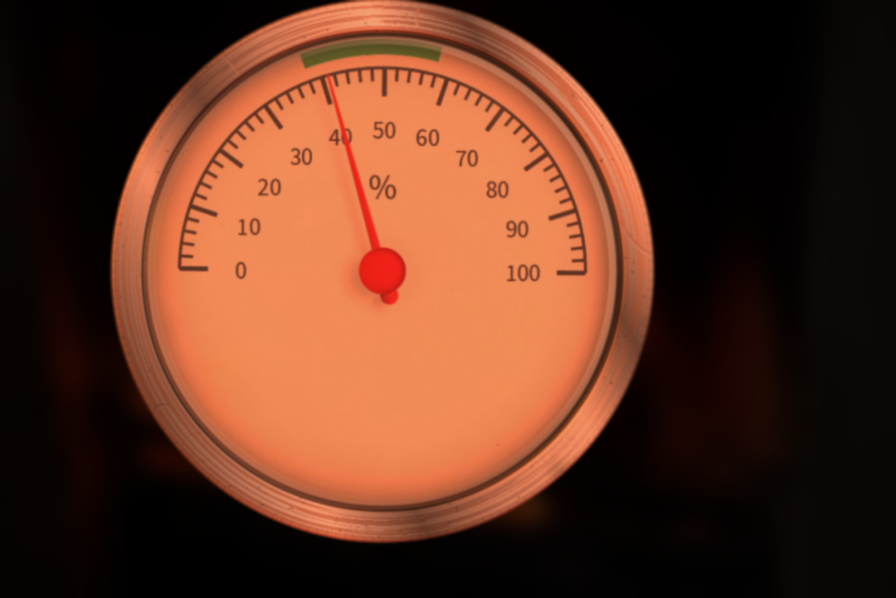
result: 41,%
